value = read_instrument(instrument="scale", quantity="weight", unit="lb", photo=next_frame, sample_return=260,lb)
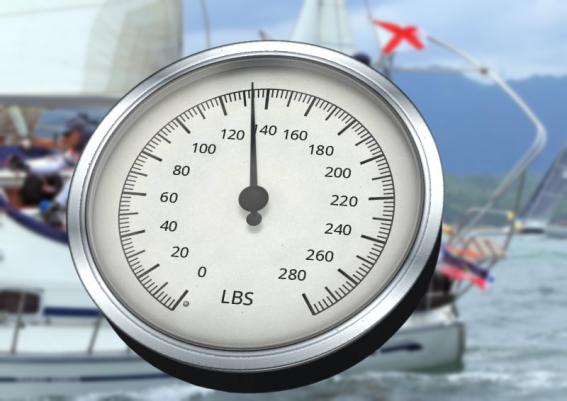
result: 134,lb
